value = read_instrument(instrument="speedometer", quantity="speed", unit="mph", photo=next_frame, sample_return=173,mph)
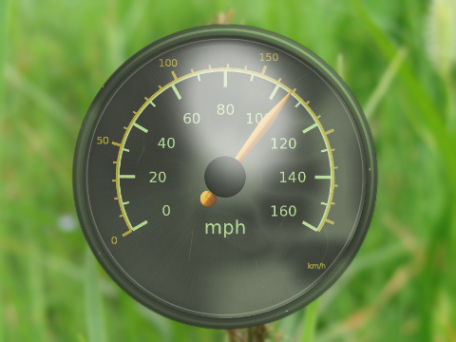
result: 105,mph
